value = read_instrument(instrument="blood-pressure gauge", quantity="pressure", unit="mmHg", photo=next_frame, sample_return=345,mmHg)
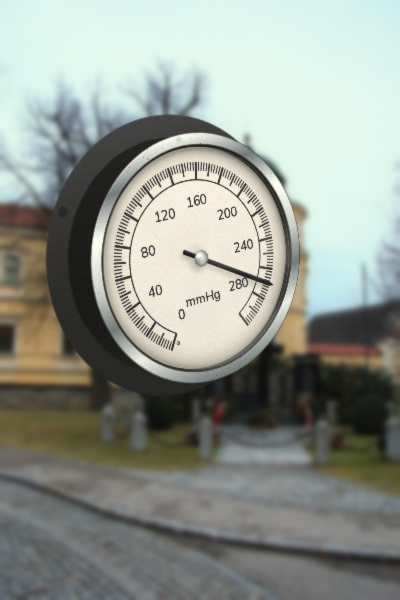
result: 270,mmHg
